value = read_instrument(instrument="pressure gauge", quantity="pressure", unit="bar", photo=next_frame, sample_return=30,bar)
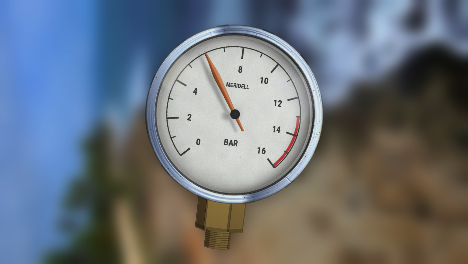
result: 6,bar
